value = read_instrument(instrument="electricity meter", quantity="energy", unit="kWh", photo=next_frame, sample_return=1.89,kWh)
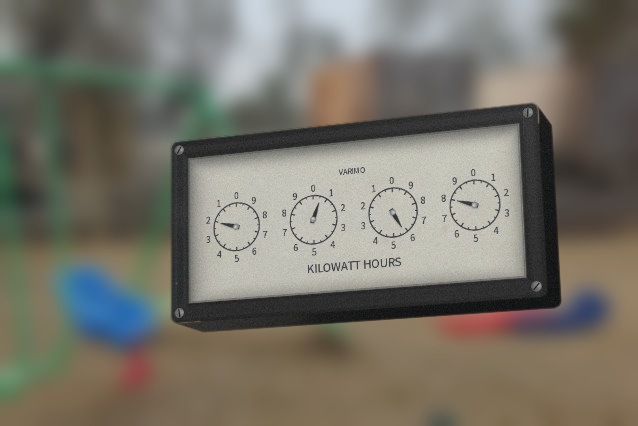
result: 2058,kWh
